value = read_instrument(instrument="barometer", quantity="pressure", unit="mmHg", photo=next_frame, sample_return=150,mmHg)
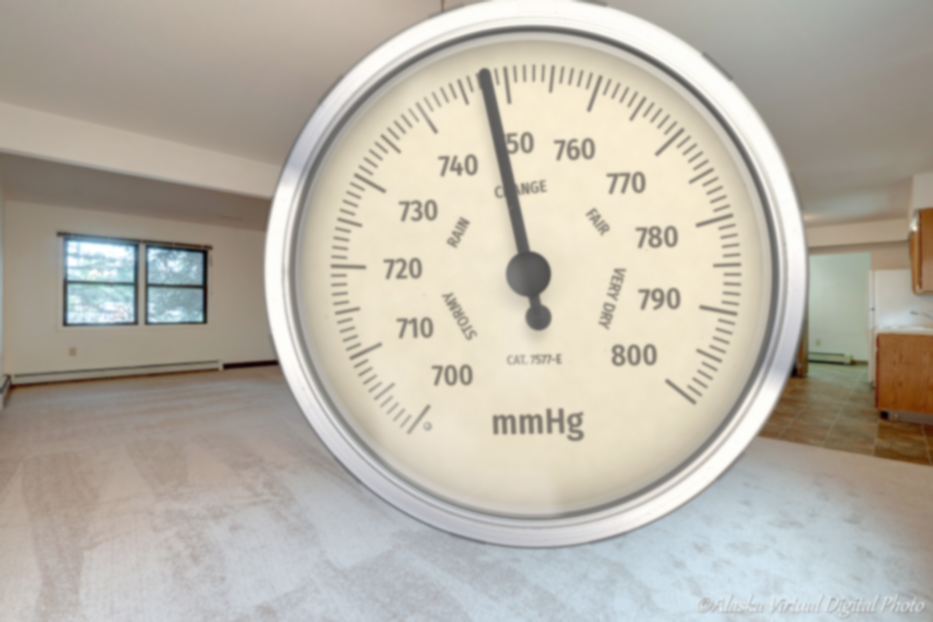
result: 748,mmHg
